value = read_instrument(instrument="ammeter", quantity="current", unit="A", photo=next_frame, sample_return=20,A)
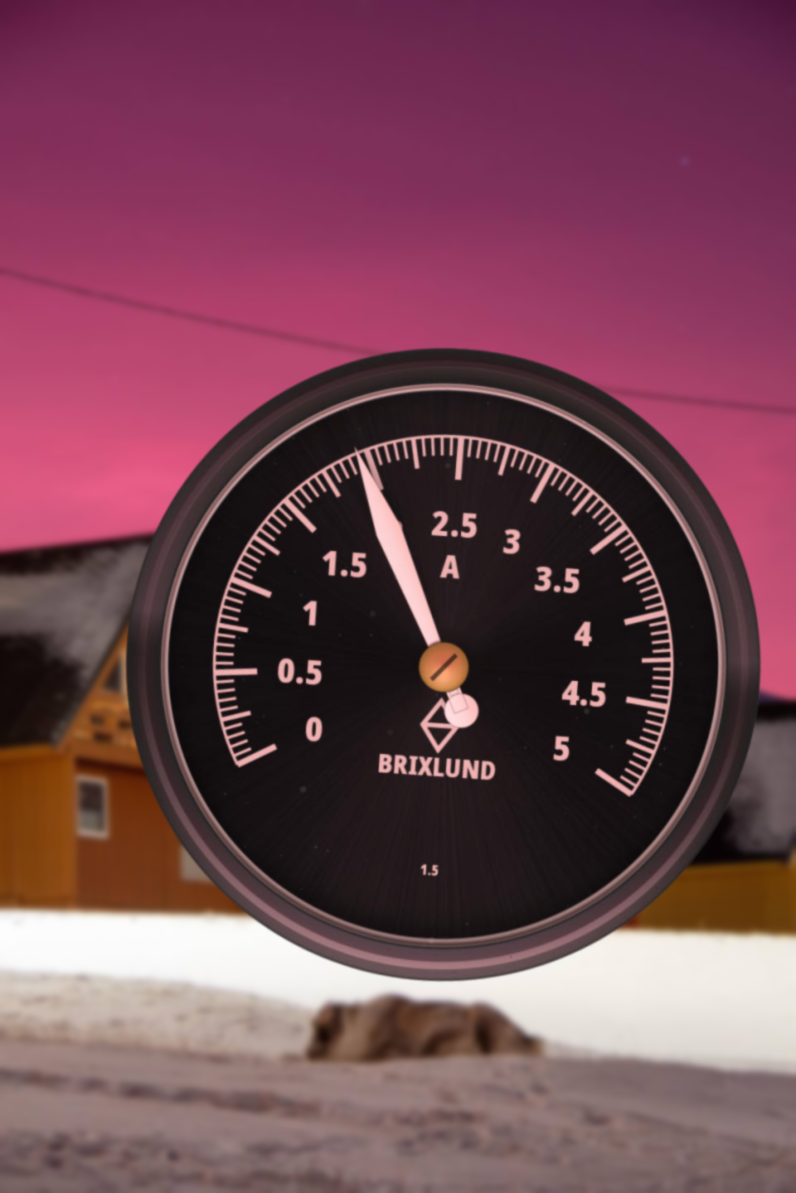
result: 1.95,A
